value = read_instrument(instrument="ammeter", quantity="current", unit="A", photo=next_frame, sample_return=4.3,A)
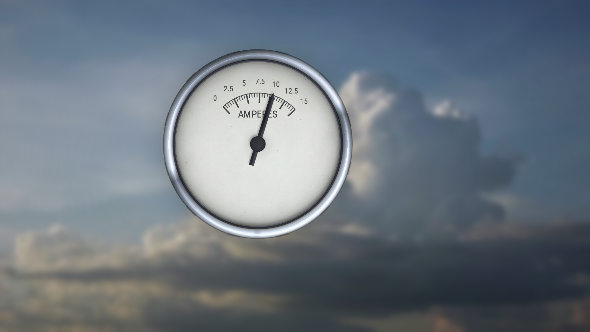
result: 10,A
